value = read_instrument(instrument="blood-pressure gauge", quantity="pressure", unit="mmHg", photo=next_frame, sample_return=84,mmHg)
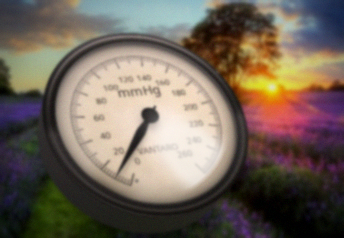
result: 10,mmHg
